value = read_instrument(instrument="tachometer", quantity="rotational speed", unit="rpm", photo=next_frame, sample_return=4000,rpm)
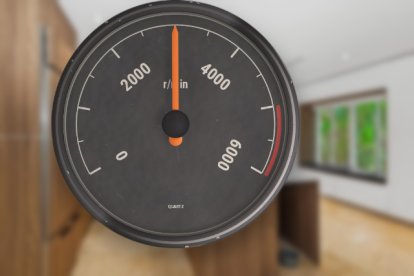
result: 3000,rpm
